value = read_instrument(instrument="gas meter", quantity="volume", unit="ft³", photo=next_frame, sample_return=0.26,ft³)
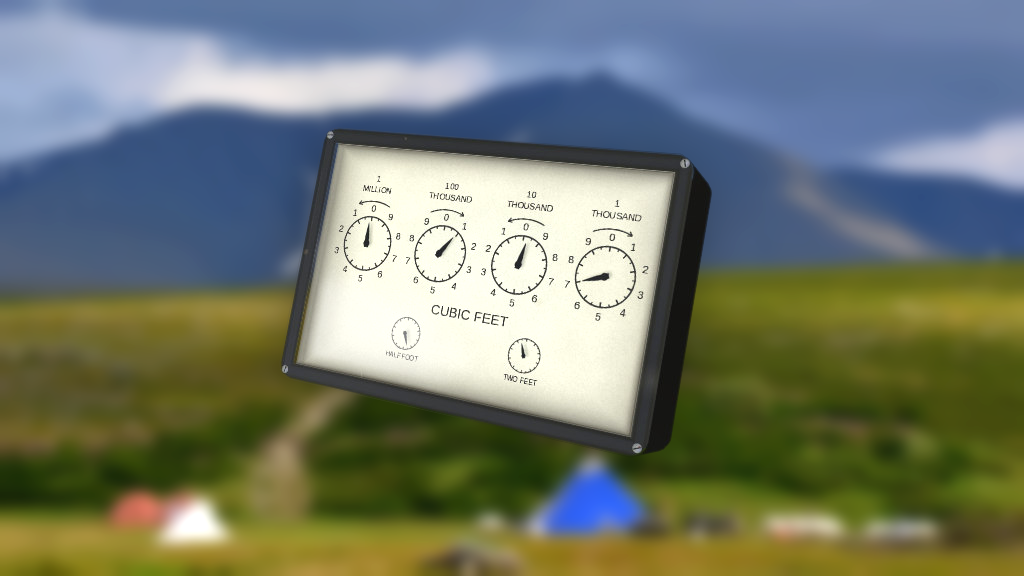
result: 9700,ft³
